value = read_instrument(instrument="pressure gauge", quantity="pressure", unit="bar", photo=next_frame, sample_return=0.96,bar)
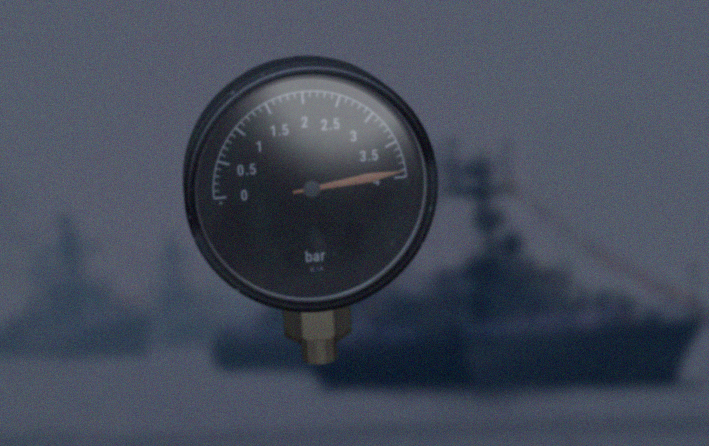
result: 3.9,bar
